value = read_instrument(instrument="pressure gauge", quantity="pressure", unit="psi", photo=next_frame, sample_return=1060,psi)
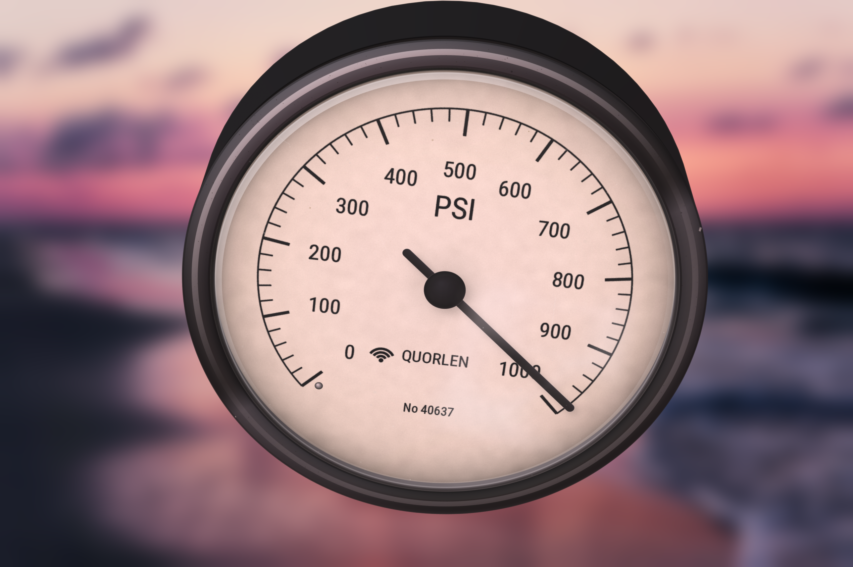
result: 980,psi
